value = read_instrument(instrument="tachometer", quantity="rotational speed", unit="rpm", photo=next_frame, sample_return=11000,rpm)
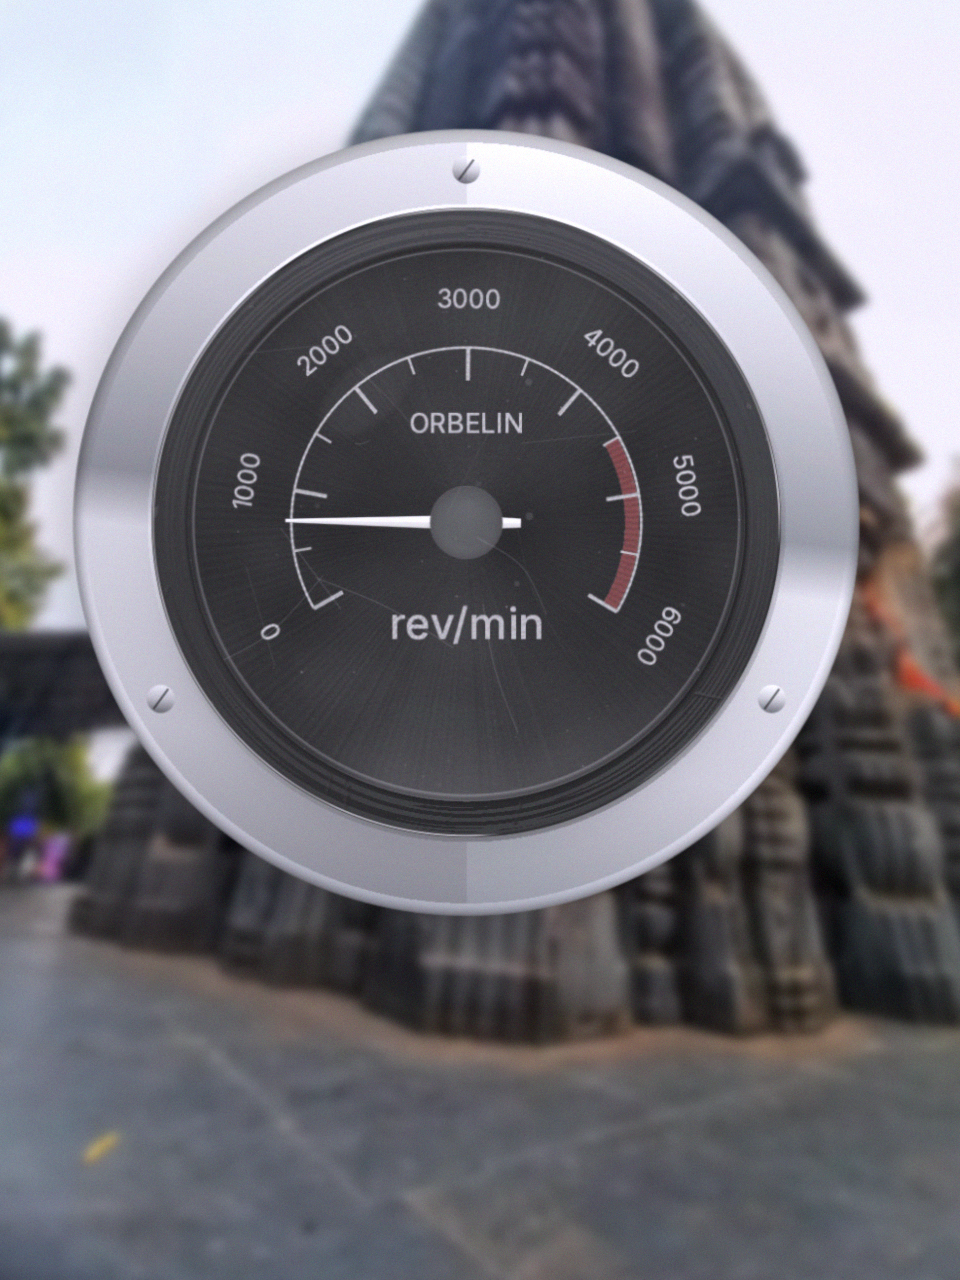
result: 750,rpm
